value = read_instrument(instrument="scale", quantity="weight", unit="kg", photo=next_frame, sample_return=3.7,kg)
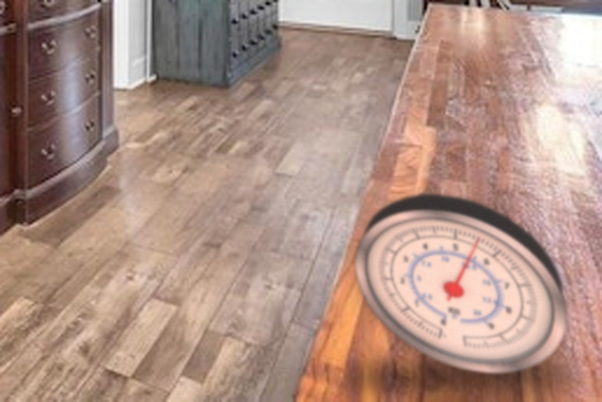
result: 5.5,kg
